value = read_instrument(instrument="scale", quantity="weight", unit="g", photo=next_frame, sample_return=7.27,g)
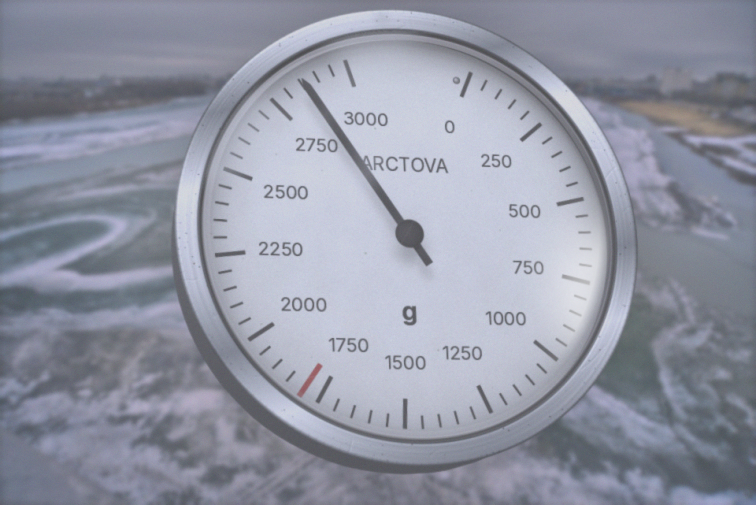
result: 2850,g
